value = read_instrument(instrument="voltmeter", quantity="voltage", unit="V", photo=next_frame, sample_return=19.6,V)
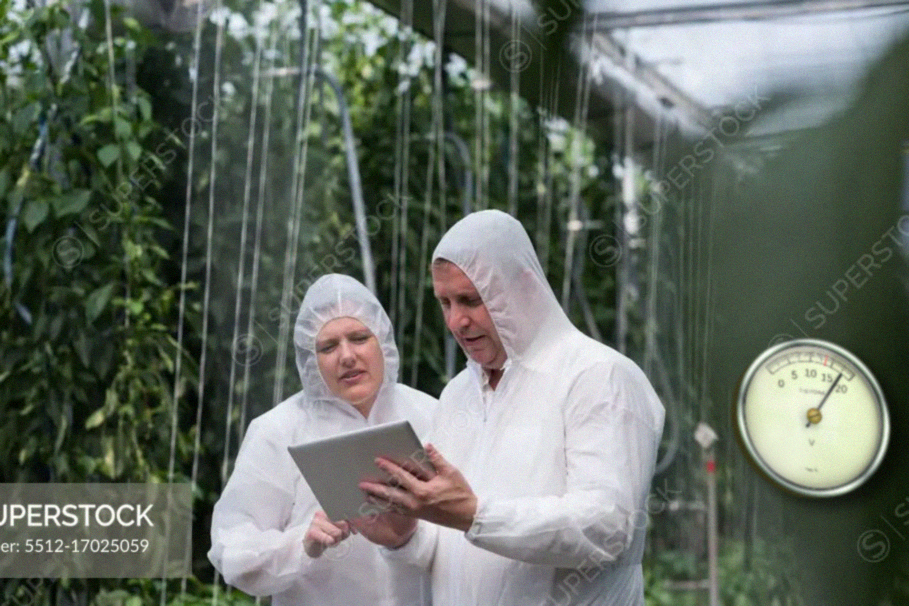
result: 17.5,V
